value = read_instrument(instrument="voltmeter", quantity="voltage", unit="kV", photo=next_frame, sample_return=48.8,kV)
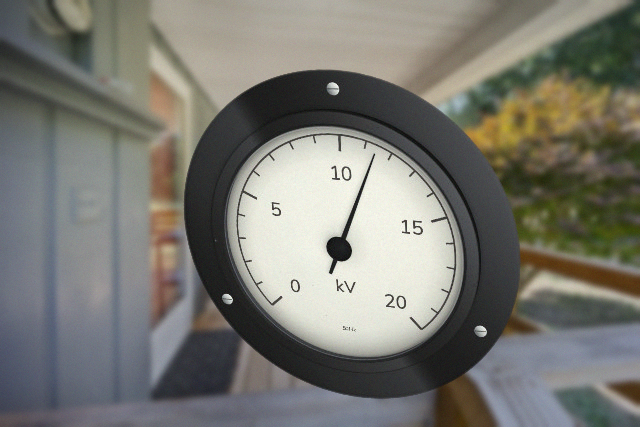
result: 11.5,kV
